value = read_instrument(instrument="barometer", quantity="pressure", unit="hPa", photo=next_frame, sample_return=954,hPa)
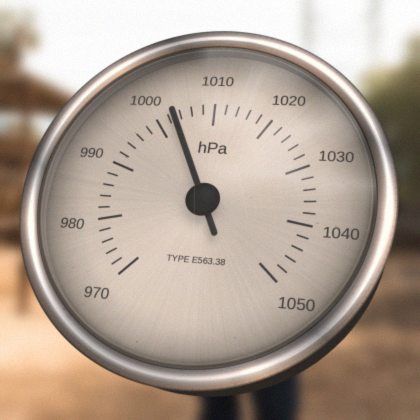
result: 1003,hPa
